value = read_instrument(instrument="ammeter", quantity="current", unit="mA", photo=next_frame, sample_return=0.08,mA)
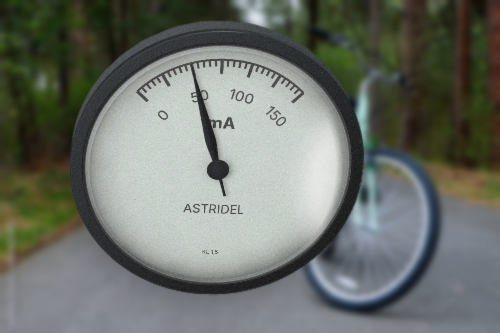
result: 50,mA
